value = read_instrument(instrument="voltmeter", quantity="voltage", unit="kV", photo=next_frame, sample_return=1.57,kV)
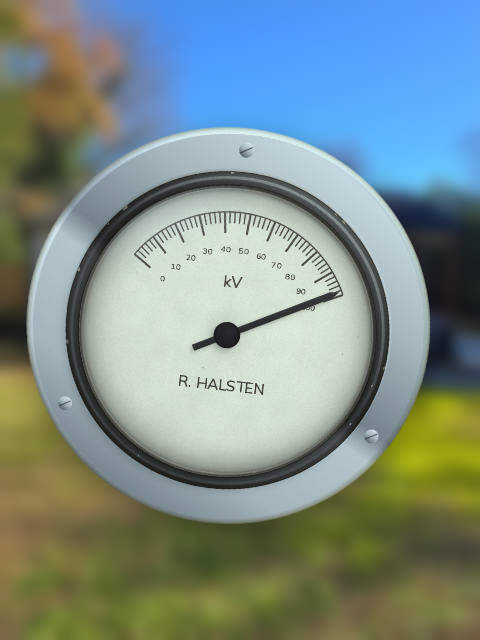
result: 98,kV
